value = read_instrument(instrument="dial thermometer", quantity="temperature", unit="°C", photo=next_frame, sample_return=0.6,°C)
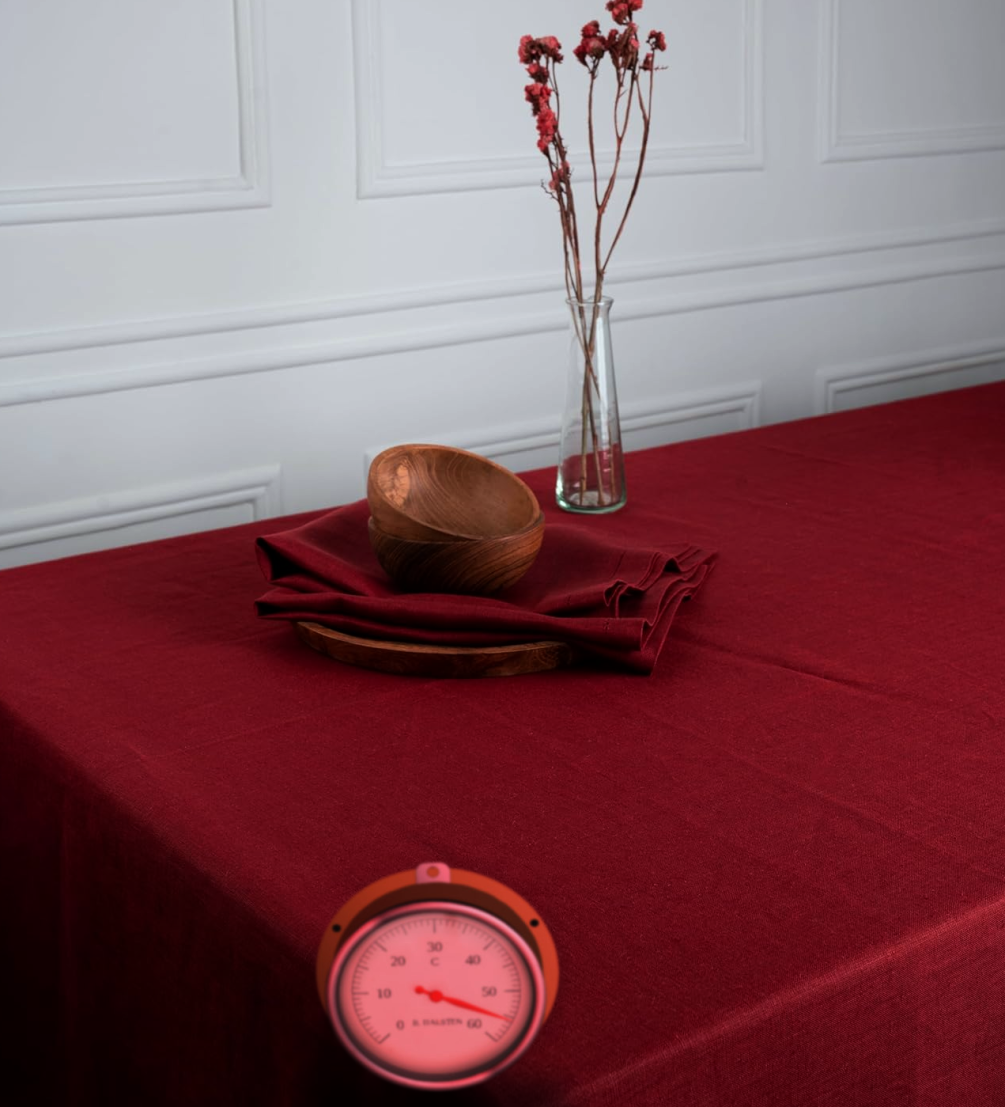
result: 55,°C
